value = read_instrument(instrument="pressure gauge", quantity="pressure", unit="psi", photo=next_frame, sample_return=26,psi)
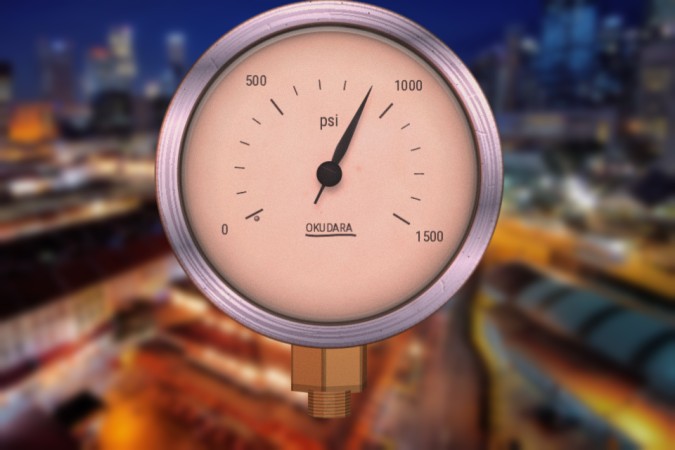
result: 900,psi
